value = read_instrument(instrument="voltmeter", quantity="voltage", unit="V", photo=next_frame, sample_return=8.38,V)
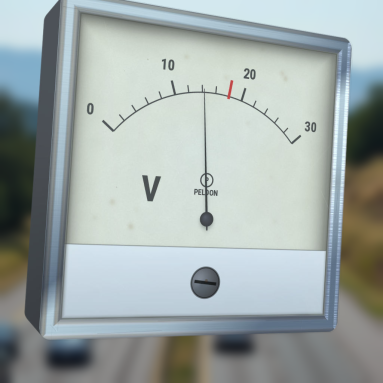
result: 14,V
